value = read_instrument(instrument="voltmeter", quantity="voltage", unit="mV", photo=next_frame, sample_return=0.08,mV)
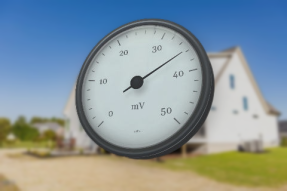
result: 36,mV
